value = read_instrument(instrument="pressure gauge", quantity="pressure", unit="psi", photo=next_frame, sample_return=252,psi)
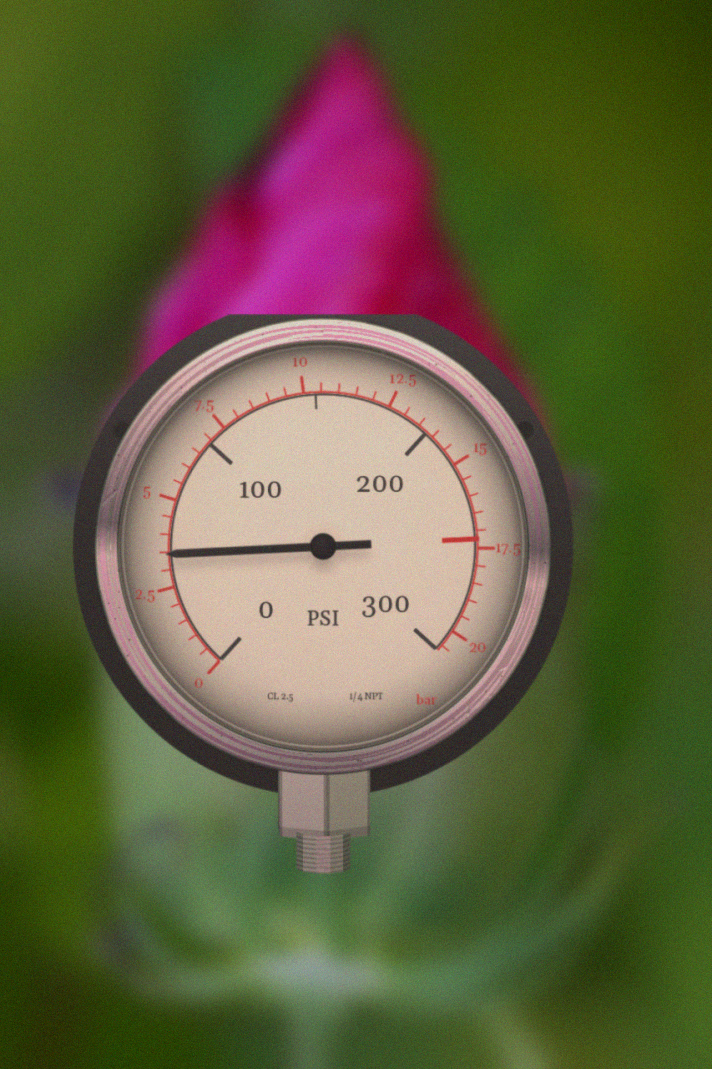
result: 50,psi
